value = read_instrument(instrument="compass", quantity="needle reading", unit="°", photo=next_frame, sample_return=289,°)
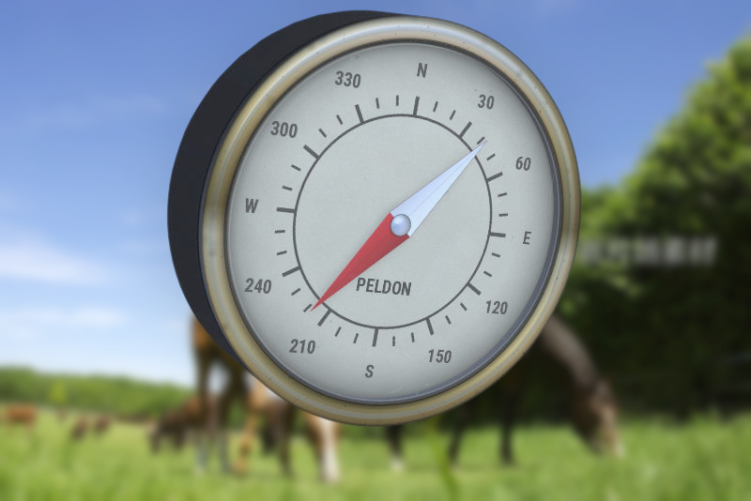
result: 220,°
